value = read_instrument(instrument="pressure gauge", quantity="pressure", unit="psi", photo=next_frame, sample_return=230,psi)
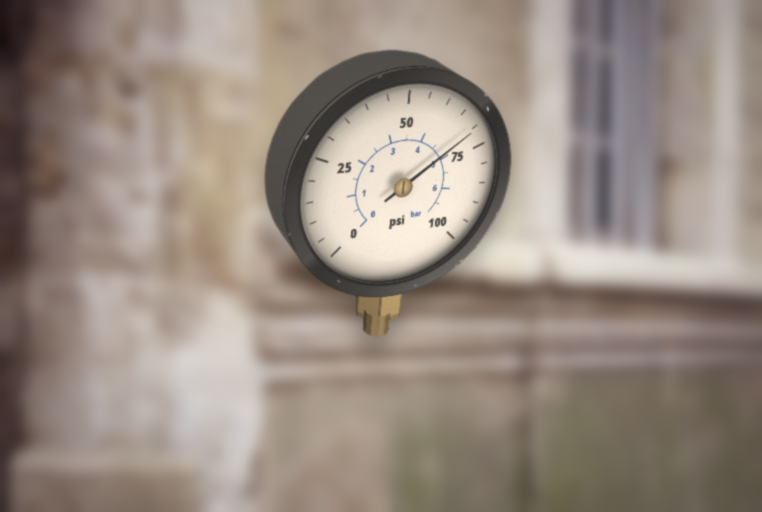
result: 70,psi
